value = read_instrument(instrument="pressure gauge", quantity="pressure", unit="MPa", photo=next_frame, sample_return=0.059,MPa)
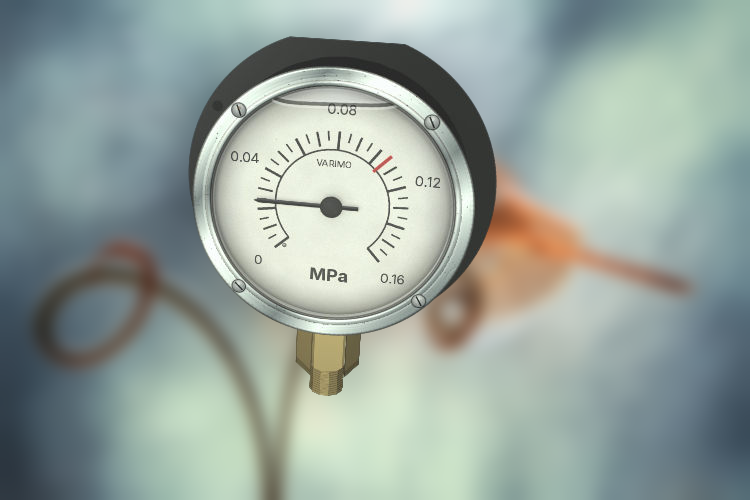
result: 0.025,MPa
